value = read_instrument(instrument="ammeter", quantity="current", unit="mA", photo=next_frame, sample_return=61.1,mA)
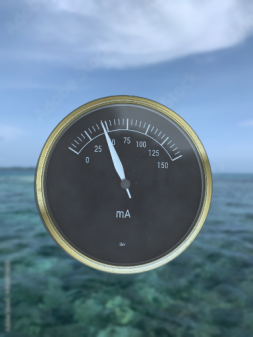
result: 45,mA
